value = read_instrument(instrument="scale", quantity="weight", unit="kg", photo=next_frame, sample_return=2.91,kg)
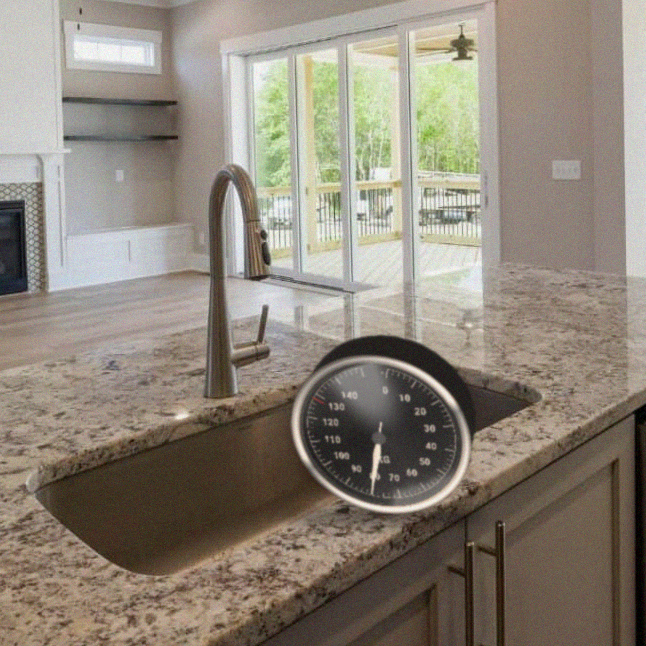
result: 80,kg
